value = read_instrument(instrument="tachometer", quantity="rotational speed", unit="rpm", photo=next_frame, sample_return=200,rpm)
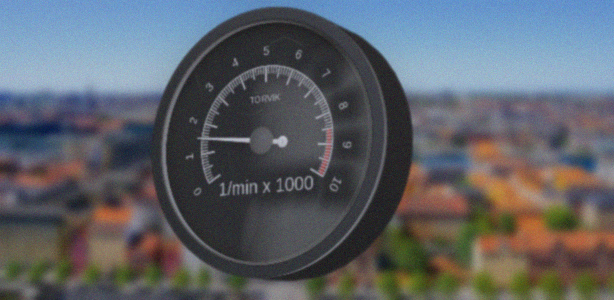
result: 1500,rpm
